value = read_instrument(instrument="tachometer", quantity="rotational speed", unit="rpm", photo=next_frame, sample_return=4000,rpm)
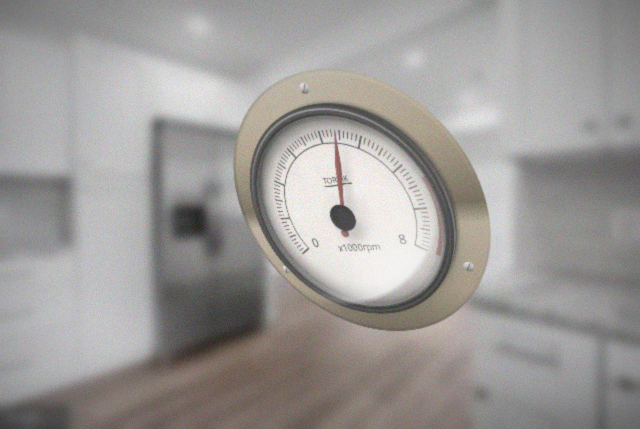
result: 4500,rpm
